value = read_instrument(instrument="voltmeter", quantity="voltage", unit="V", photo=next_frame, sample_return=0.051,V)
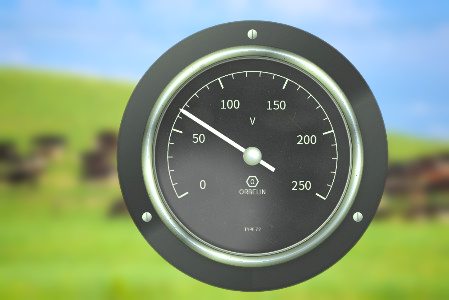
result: 65,V
